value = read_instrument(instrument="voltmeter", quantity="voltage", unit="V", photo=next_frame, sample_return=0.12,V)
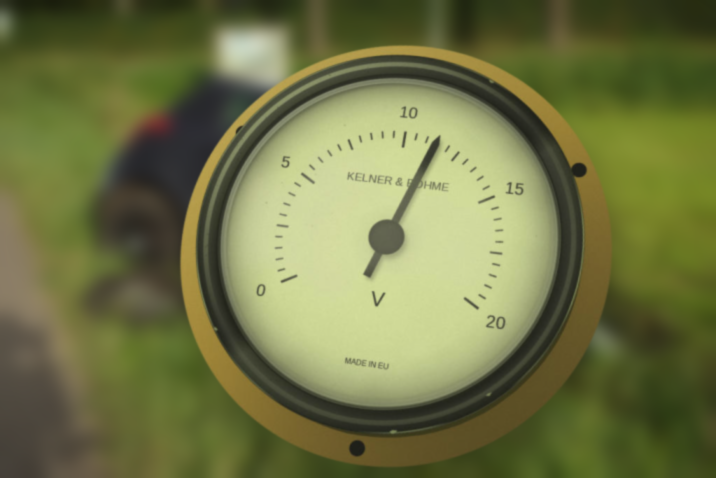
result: 11.5,V
